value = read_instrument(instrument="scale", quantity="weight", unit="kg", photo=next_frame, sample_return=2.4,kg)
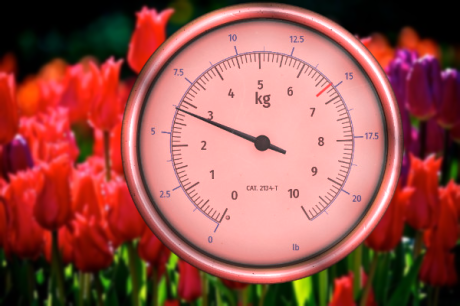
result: 2.8,kg
